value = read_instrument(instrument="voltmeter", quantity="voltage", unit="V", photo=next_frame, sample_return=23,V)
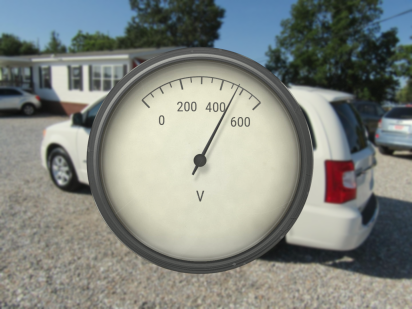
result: 475,V
